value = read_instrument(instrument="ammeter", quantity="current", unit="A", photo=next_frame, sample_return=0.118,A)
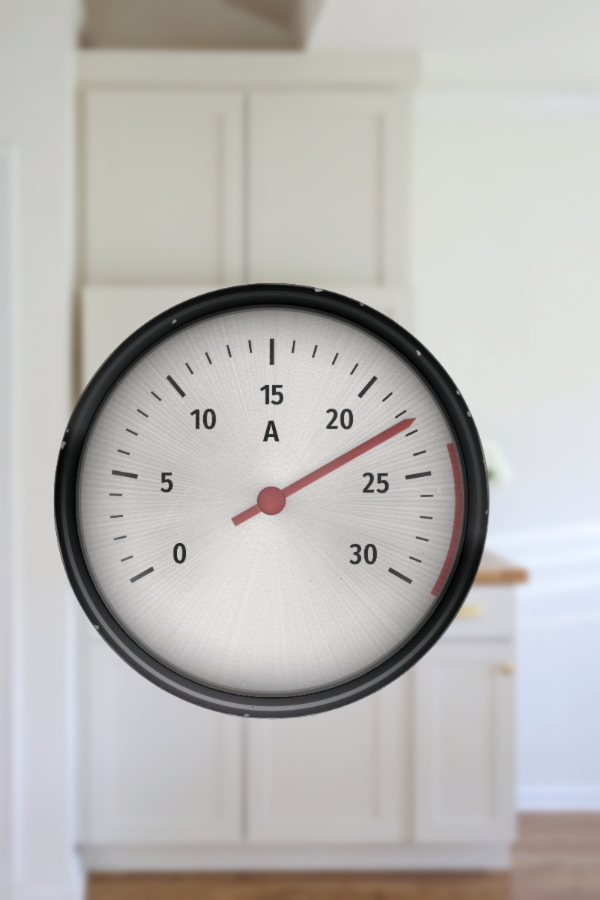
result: 22.5,A
